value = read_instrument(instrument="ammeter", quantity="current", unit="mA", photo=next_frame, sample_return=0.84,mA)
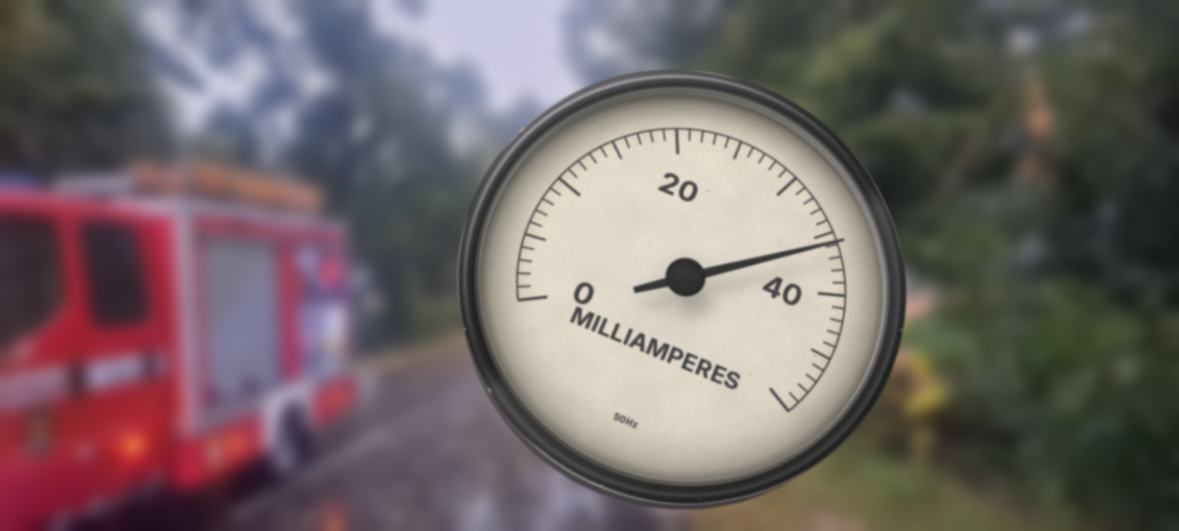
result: 36,mA
